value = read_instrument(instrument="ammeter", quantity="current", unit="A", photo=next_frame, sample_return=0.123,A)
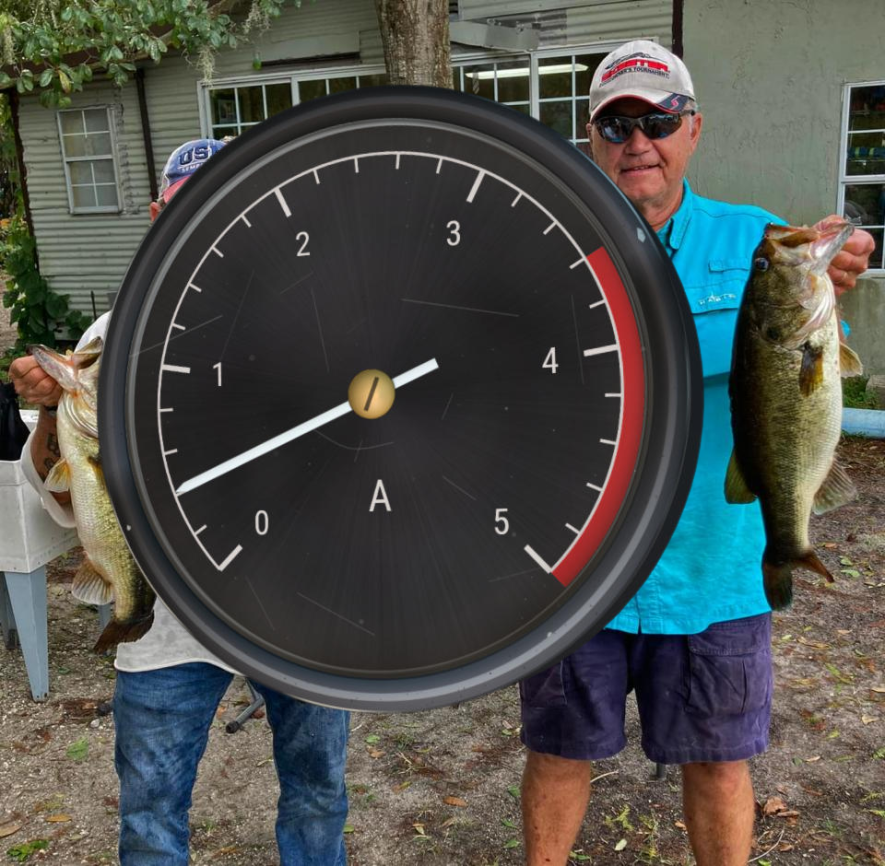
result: 0.4,A
